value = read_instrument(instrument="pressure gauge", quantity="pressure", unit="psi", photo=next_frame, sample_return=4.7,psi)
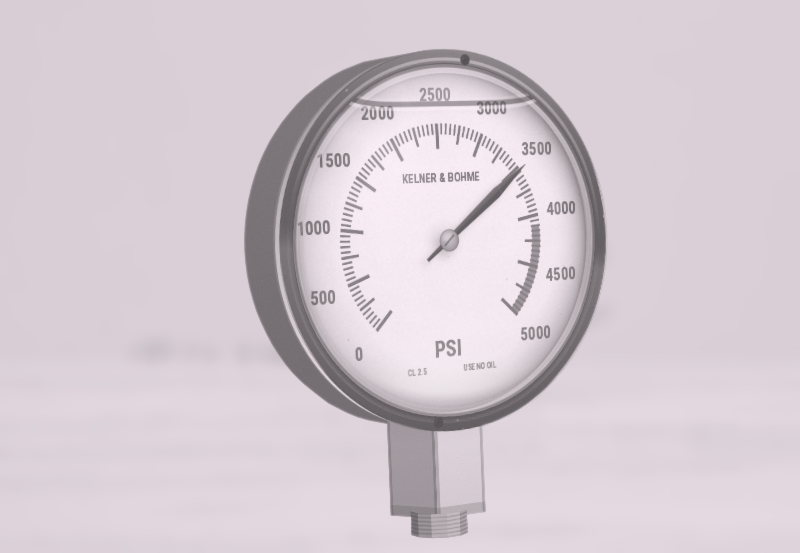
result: 3500,psi
